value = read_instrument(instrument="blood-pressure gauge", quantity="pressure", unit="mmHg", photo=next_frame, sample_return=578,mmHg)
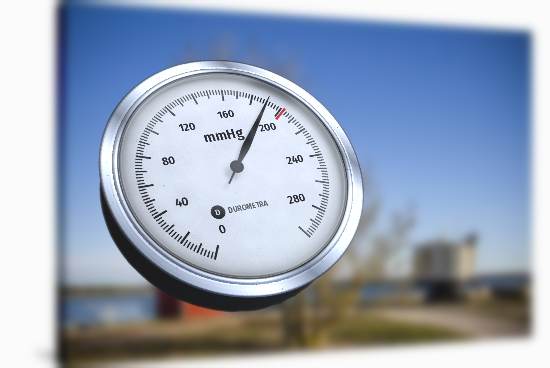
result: 190,mmHg
